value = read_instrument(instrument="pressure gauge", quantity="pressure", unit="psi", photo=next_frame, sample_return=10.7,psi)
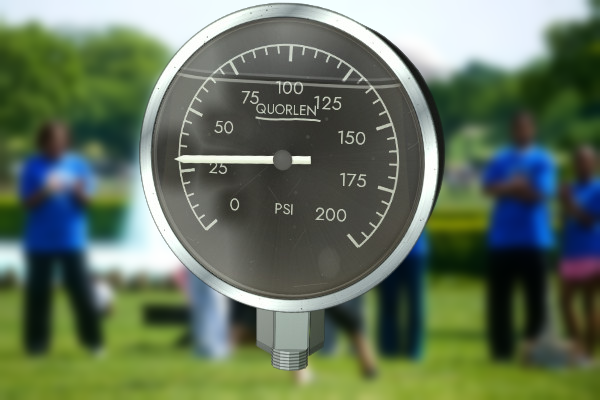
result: 30,psi
